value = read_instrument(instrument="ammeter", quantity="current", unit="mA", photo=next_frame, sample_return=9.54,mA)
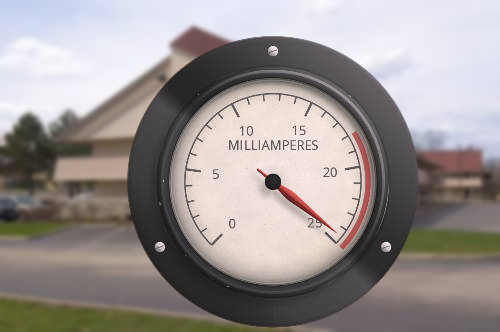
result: 24.5,mA
